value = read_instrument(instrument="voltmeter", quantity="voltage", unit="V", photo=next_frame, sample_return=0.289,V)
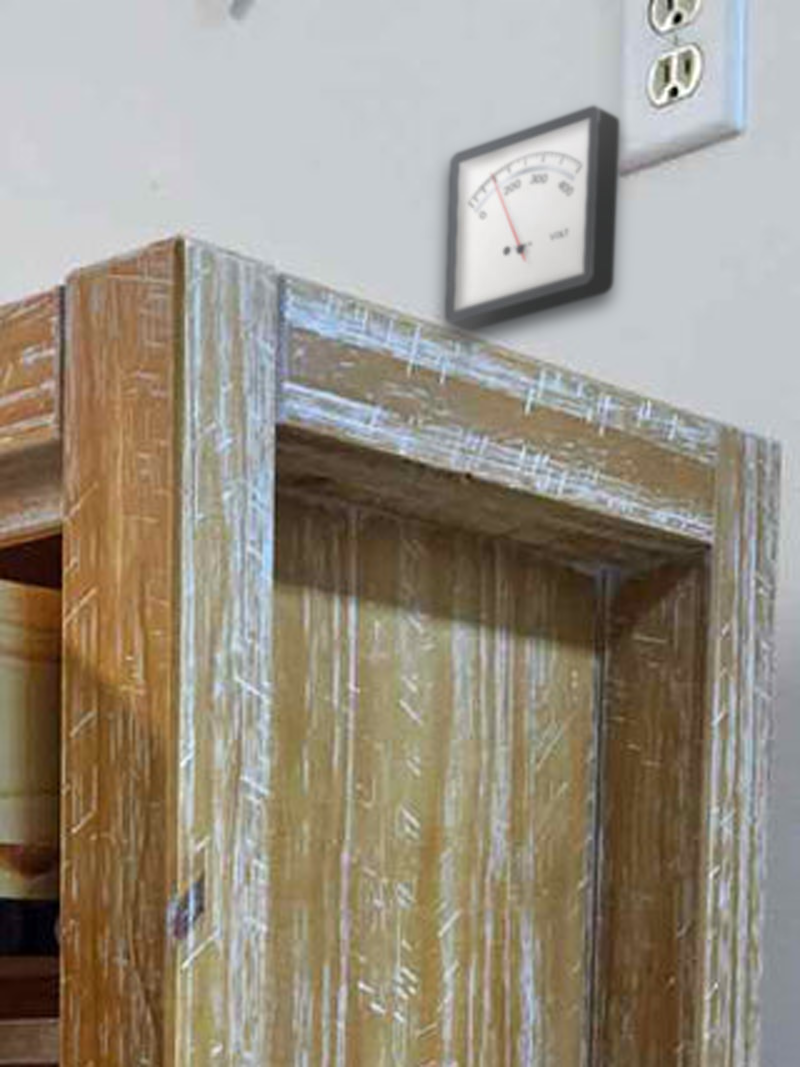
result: 150,V
